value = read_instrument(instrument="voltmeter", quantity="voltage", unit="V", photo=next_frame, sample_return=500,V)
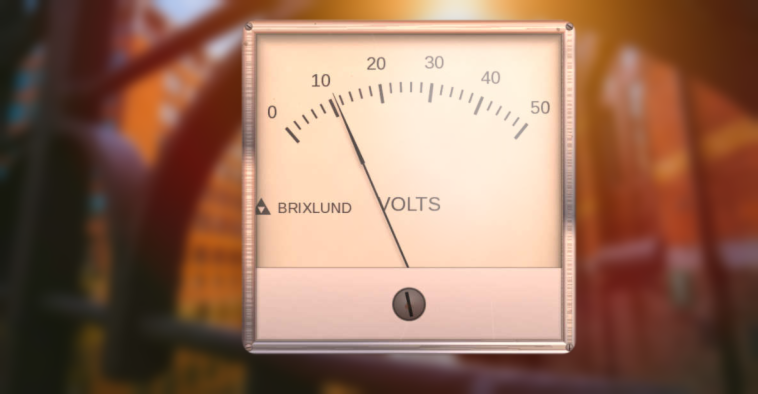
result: 11,V
